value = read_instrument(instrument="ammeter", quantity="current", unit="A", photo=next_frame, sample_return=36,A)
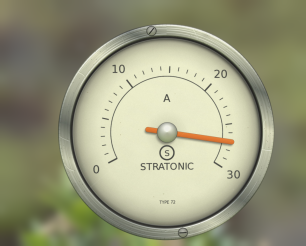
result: 27,A
